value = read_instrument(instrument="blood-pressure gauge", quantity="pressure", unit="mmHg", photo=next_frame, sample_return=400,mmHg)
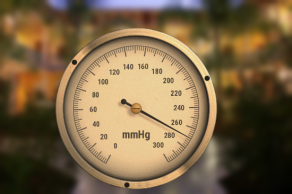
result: 270,mmHg
